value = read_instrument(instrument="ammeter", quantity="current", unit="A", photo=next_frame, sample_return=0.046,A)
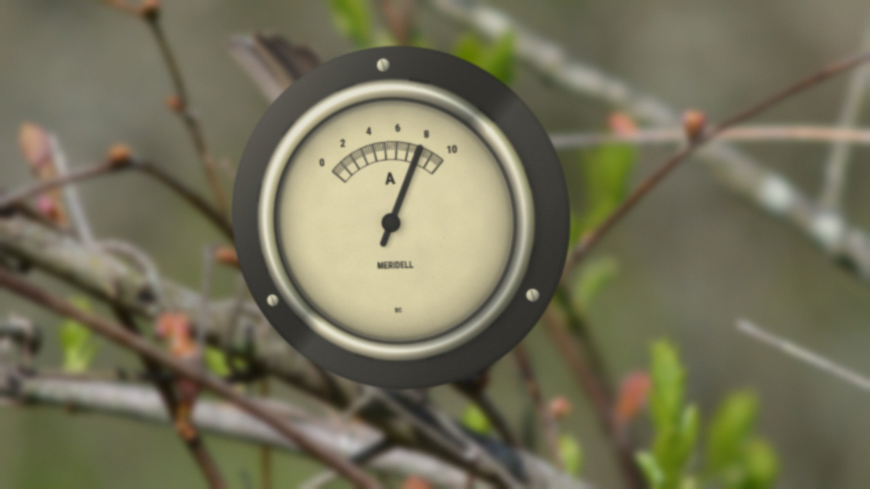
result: 8,A
